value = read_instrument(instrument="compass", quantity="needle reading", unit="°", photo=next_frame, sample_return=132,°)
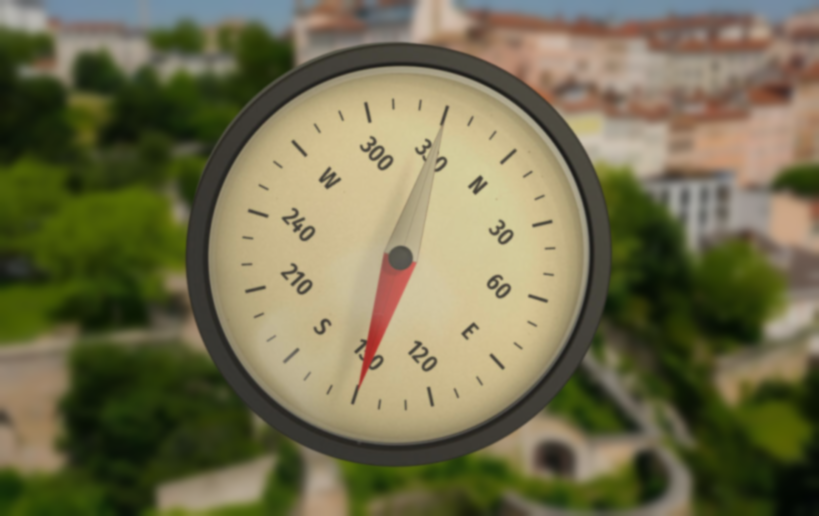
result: 150,°
